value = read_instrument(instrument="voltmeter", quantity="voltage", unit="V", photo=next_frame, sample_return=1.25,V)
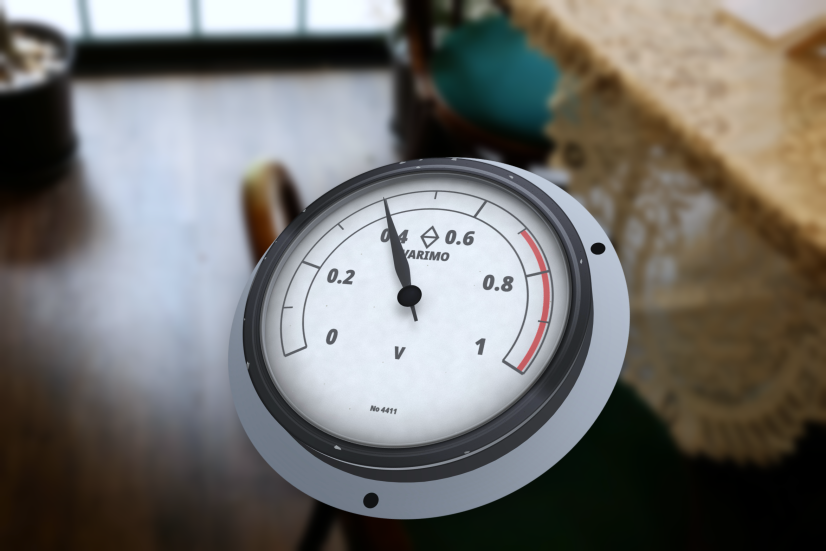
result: 0.4,V
